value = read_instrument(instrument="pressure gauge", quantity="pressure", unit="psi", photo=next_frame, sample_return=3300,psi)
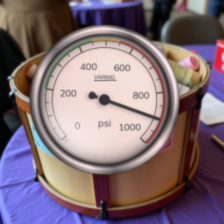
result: 900,psi
